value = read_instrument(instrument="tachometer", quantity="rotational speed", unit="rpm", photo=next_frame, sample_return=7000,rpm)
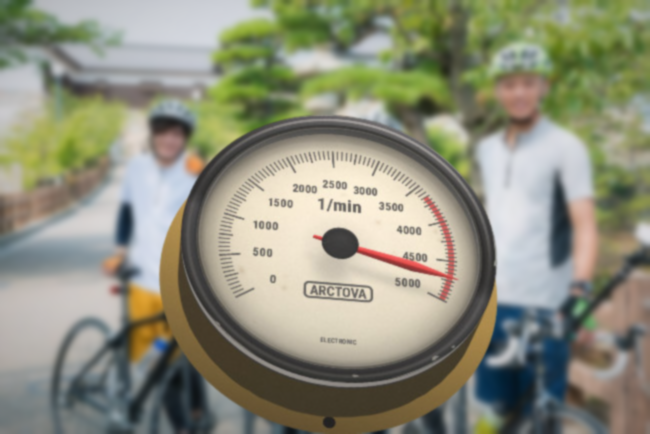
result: 4750,rpm
